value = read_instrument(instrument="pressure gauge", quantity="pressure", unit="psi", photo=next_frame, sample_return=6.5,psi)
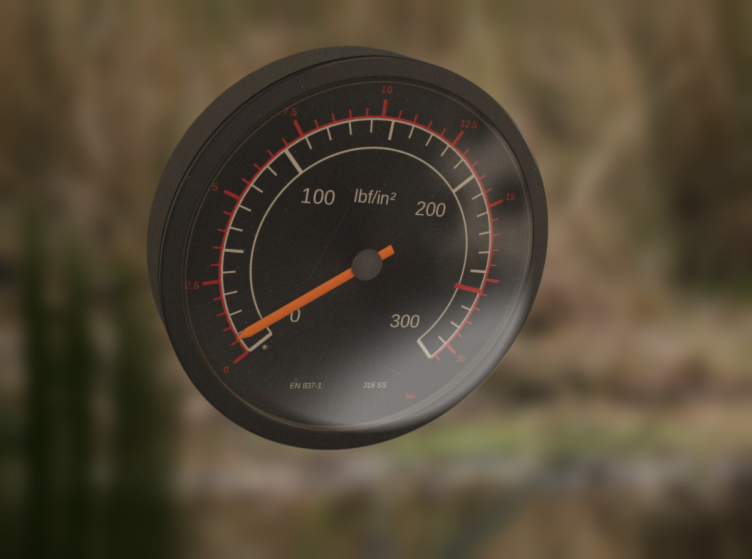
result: 10,psi
